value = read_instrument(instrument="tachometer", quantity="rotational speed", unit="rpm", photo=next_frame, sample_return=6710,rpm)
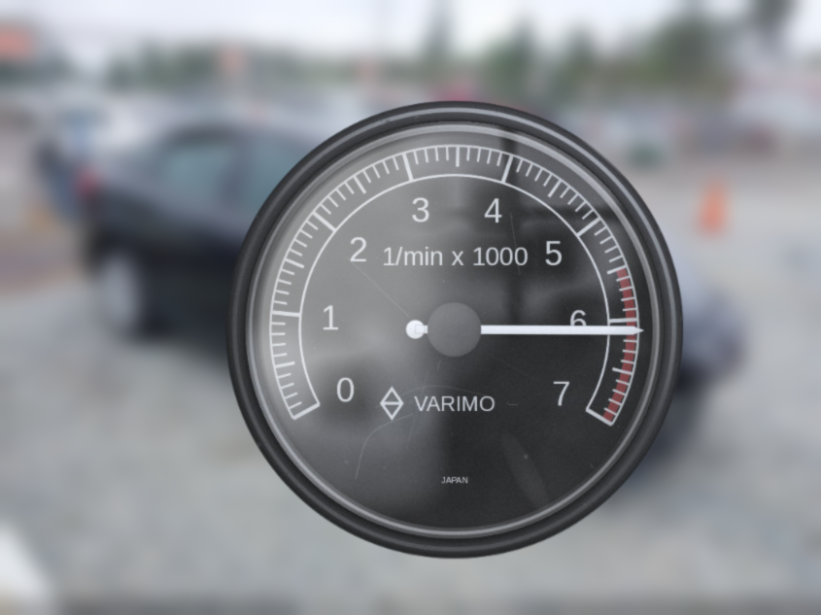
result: 6100,rpm
